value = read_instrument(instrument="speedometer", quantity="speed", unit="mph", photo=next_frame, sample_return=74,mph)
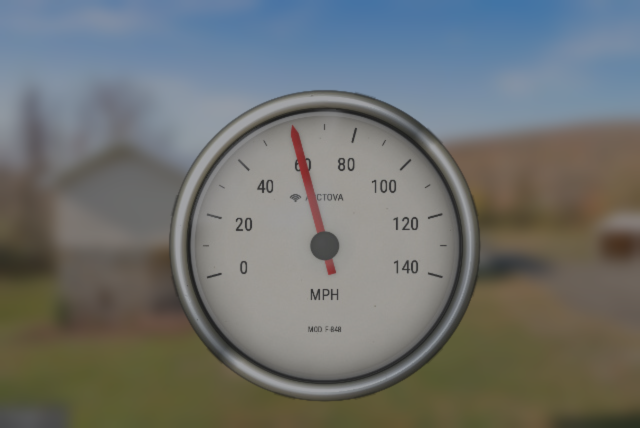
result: 60,mph
